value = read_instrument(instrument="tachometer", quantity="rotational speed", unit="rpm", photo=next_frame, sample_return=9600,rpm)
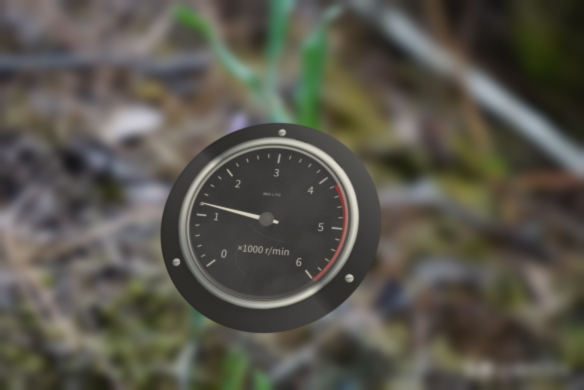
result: 1200,rpm
